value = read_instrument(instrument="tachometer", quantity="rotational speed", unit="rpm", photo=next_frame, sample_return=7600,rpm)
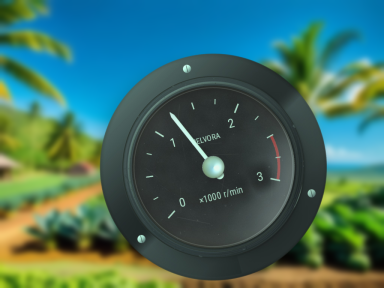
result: 1250,rpm
